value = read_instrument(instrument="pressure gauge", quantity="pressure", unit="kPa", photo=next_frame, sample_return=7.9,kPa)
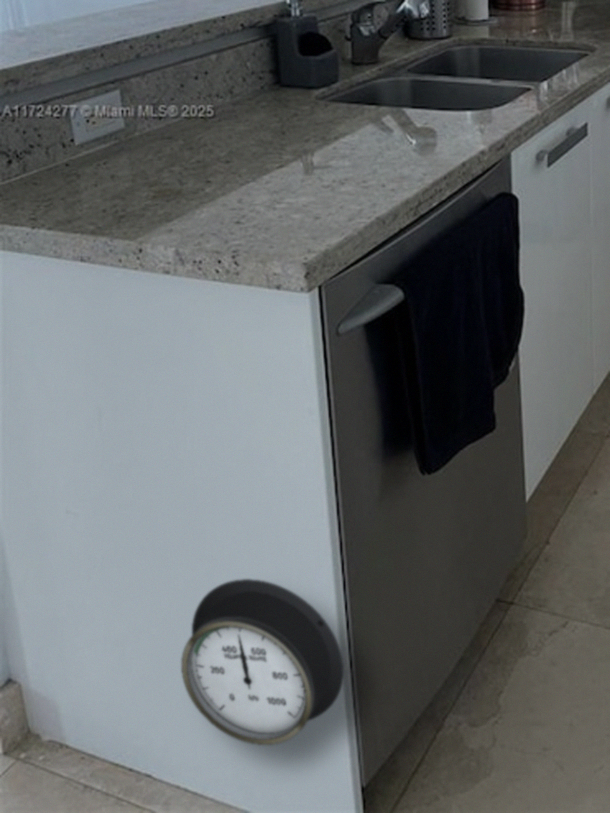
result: 500,kPa
